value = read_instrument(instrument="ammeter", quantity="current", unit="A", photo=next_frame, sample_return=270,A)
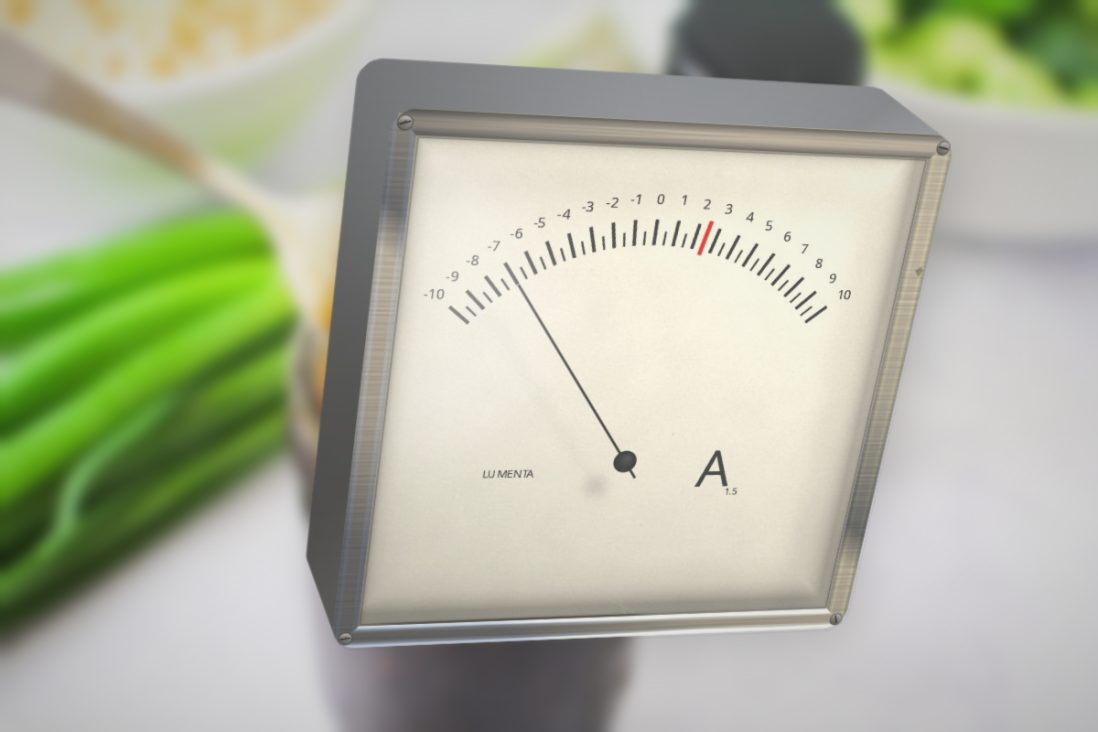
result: -7,A
